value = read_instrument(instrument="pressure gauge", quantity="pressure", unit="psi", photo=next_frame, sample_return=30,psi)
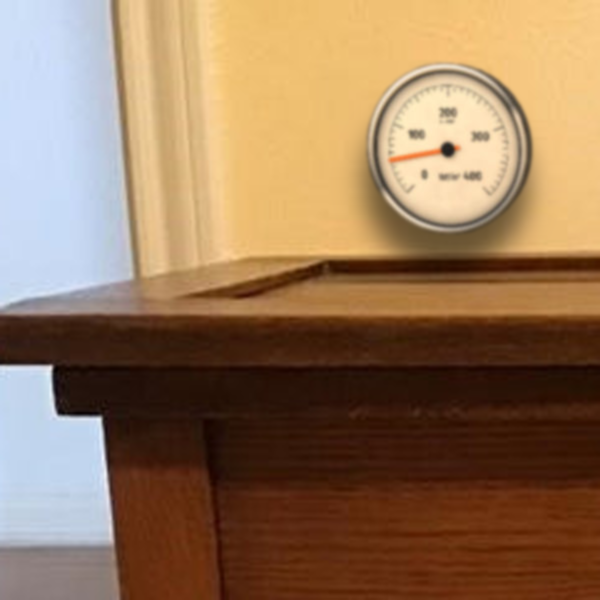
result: 50,psi
